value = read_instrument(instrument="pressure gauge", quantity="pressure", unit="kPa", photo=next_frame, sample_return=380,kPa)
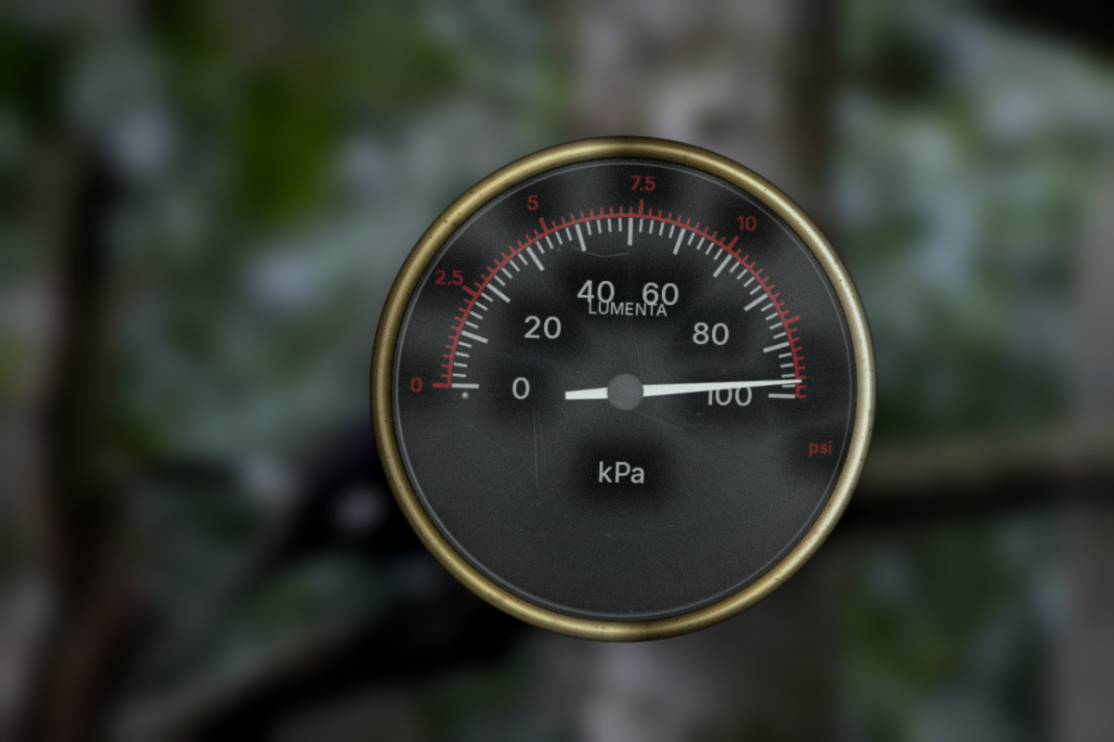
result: 97,kPa
